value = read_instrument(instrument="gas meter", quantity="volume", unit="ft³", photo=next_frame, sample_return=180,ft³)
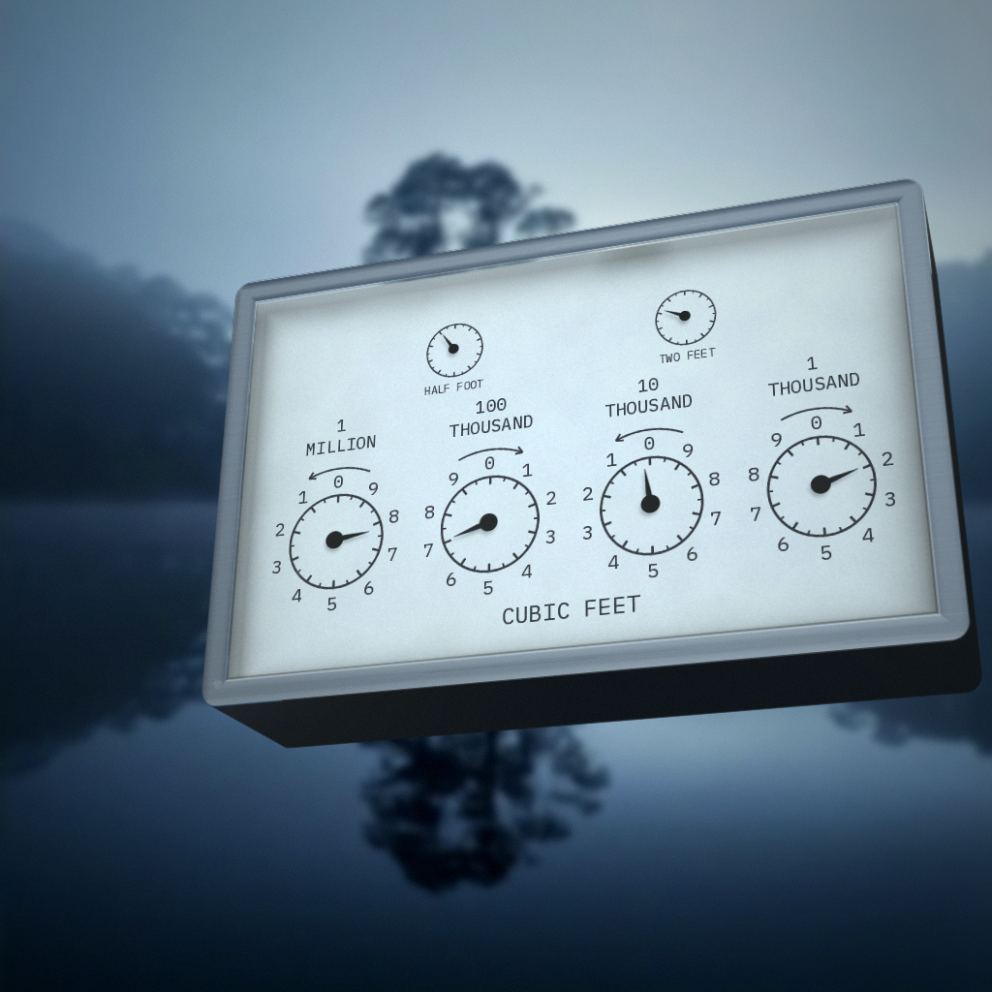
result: 770200,ft³
